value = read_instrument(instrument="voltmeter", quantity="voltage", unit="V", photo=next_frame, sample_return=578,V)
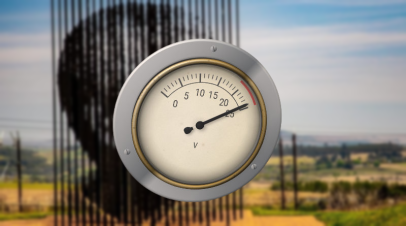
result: 24,V
